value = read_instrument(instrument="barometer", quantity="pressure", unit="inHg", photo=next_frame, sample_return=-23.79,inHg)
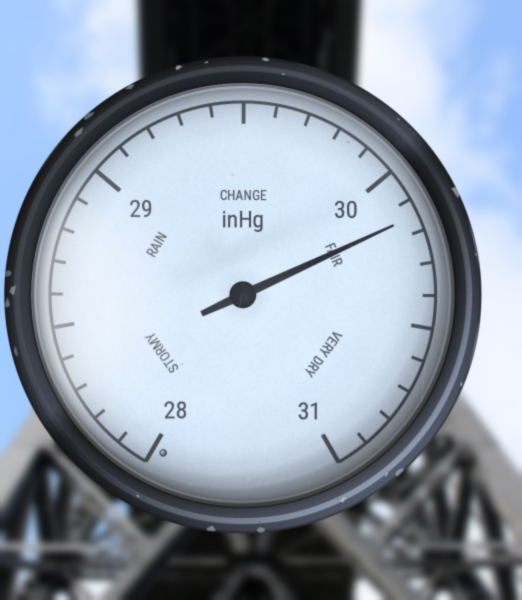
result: 30.15,inHg
